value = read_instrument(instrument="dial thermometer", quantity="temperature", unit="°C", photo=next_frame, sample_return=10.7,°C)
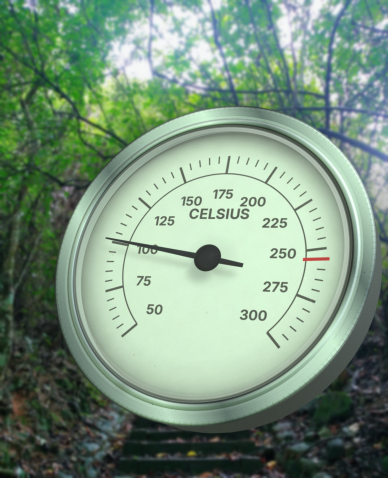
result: 100,°C
